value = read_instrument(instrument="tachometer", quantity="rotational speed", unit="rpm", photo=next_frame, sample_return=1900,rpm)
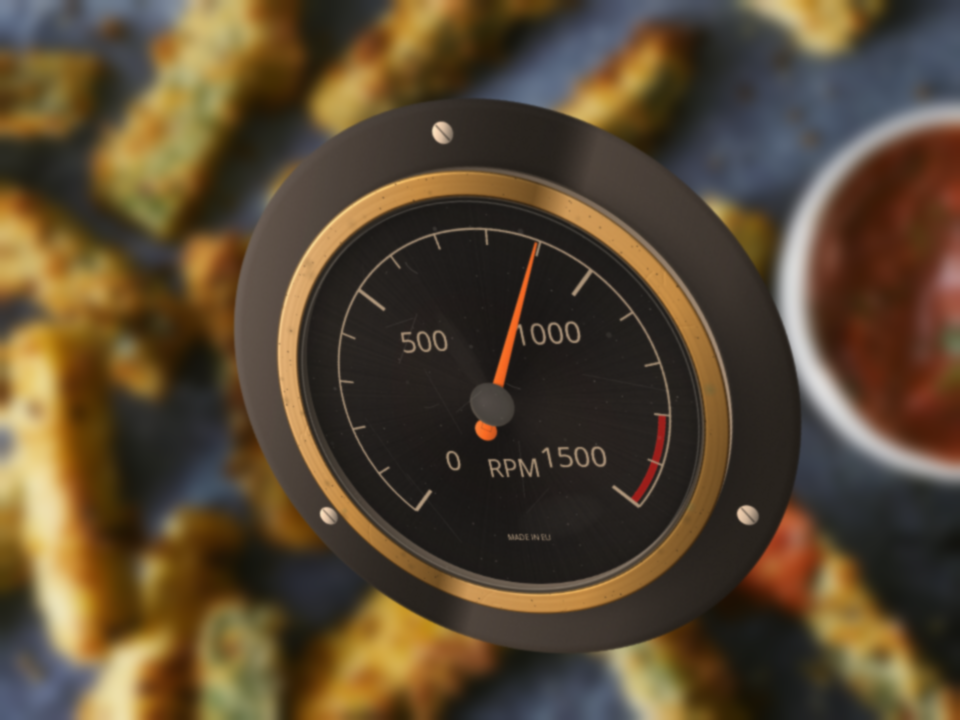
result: 900,rpm
